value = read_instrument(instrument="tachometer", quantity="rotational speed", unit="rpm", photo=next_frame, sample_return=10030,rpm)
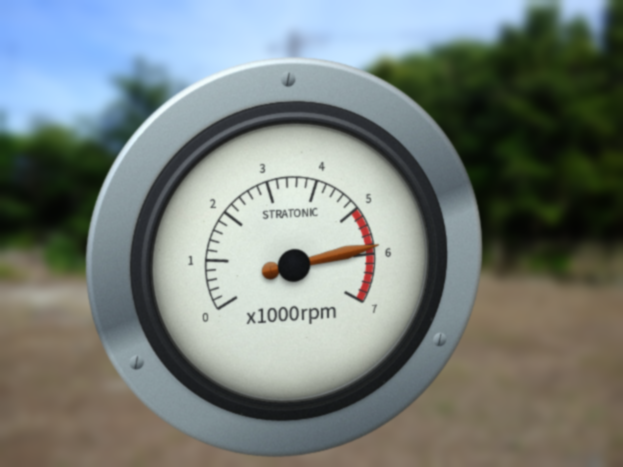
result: 5800,rpm
